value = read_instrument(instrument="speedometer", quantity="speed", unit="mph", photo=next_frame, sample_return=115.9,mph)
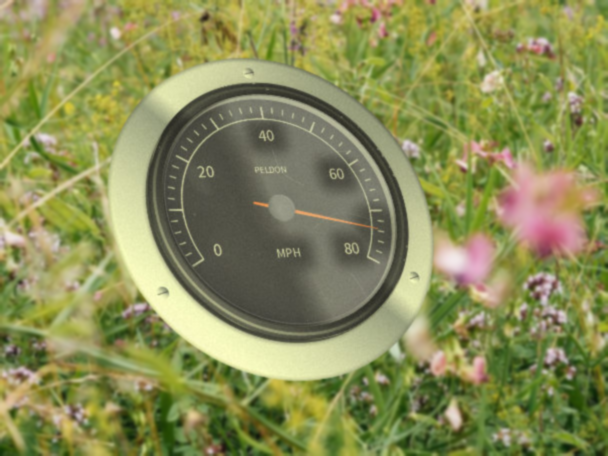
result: 74,mph
